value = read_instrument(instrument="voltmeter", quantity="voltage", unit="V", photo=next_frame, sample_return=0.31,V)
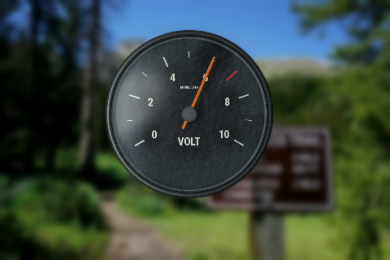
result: 6,V
